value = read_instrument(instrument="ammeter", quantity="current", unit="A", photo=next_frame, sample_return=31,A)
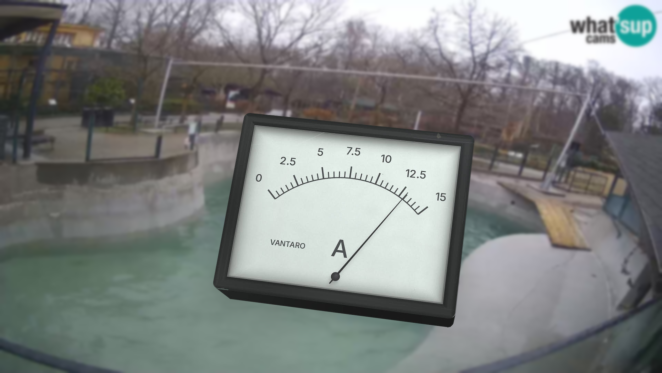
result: 13,A
